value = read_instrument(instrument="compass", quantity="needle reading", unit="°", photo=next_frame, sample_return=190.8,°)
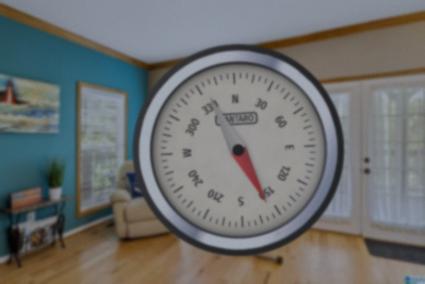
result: 155,°
